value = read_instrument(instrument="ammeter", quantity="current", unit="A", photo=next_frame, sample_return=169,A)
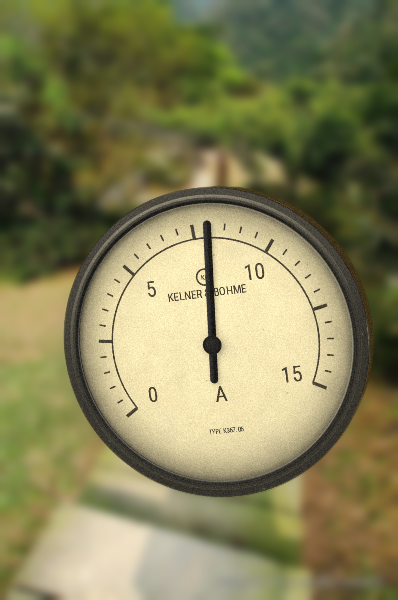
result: 8,A
